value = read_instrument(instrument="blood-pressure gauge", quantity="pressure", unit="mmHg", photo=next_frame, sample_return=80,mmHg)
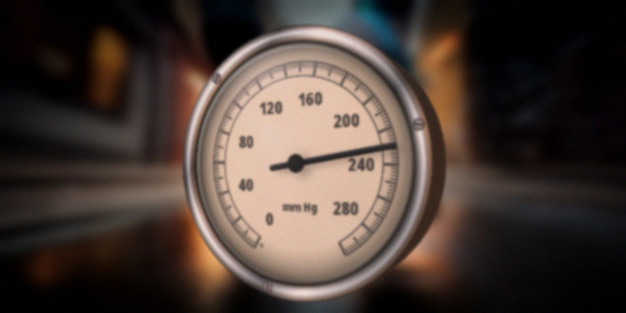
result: 230,mmHg
